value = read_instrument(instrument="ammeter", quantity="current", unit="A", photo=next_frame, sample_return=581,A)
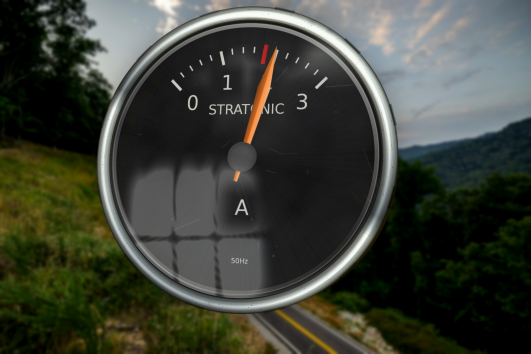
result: 2,A
